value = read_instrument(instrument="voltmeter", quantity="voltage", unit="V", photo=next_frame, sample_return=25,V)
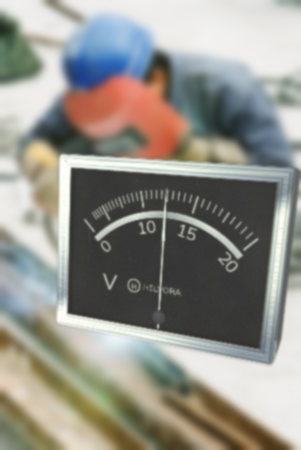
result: 12.5,V
